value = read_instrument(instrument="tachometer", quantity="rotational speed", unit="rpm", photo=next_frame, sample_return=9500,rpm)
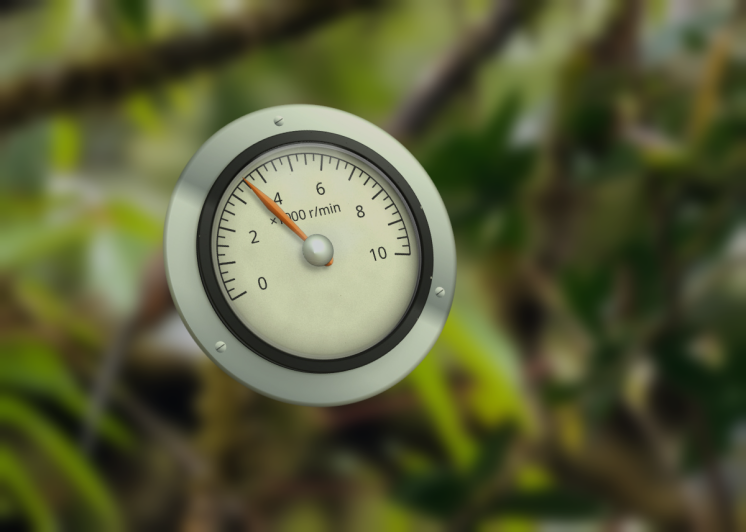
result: 3500,rpm
